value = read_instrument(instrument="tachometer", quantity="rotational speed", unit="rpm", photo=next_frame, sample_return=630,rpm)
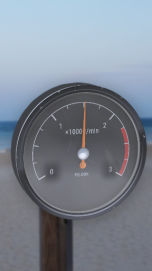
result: 1500,rpm
